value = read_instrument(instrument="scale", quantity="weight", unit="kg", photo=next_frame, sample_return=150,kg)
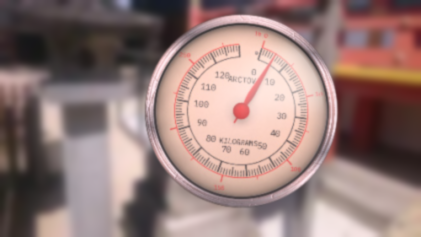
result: 5,kg
